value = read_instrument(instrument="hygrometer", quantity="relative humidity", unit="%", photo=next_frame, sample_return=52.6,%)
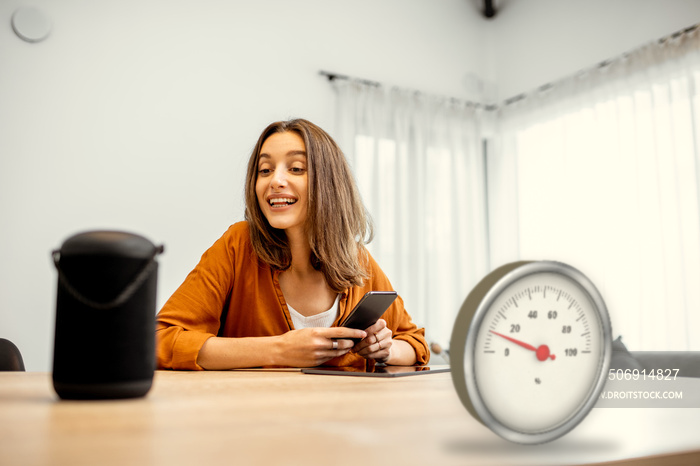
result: 10,%
